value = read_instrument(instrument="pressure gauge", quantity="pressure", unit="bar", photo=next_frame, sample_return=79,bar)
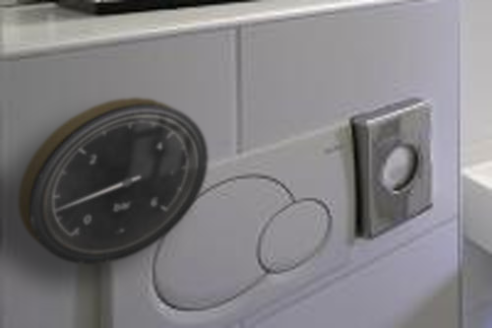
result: 0.75,bar
